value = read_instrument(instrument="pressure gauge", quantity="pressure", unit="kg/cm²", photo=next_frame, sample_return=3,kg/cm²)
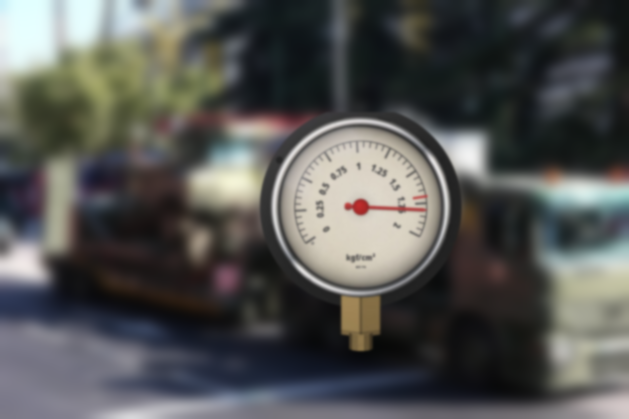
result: 1.8,kg/cm²
